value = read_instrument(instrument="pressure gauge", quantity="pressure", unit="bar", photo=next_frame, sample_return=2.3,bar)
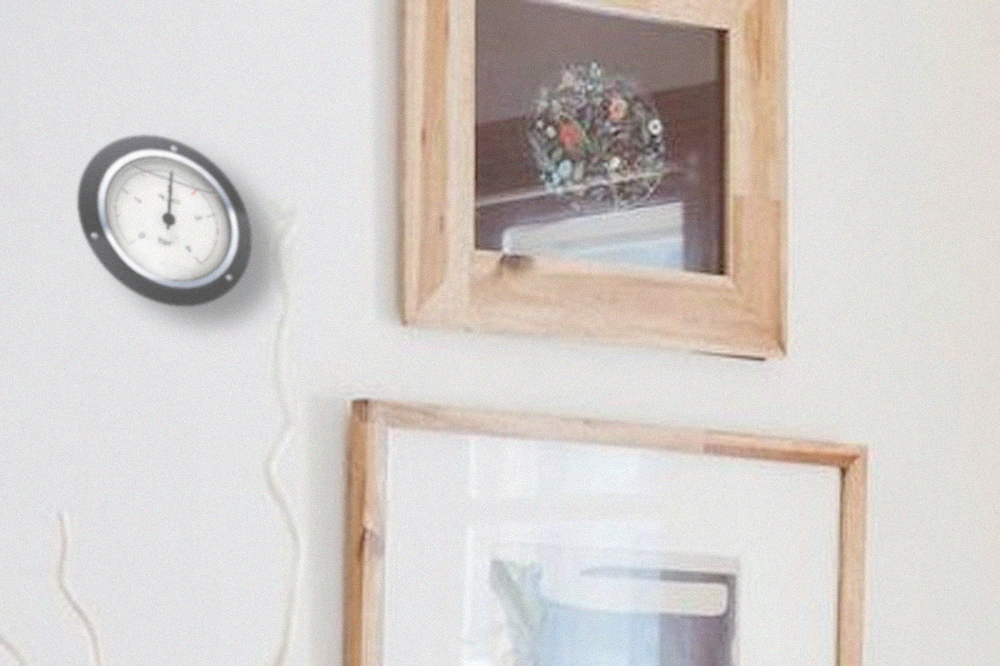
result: 2,bar
